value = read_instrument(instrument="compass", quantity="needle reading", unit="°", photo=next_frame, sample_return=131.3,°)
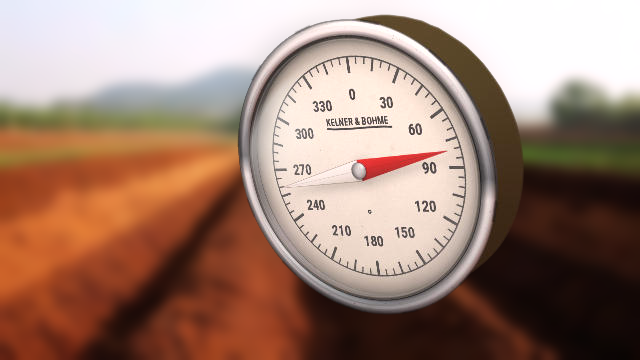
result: 80,°
